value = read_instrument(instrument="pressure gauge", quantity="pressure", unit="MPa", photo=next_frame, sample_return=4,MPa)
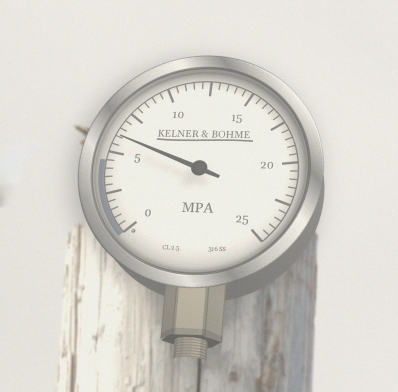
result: 6,MPa
